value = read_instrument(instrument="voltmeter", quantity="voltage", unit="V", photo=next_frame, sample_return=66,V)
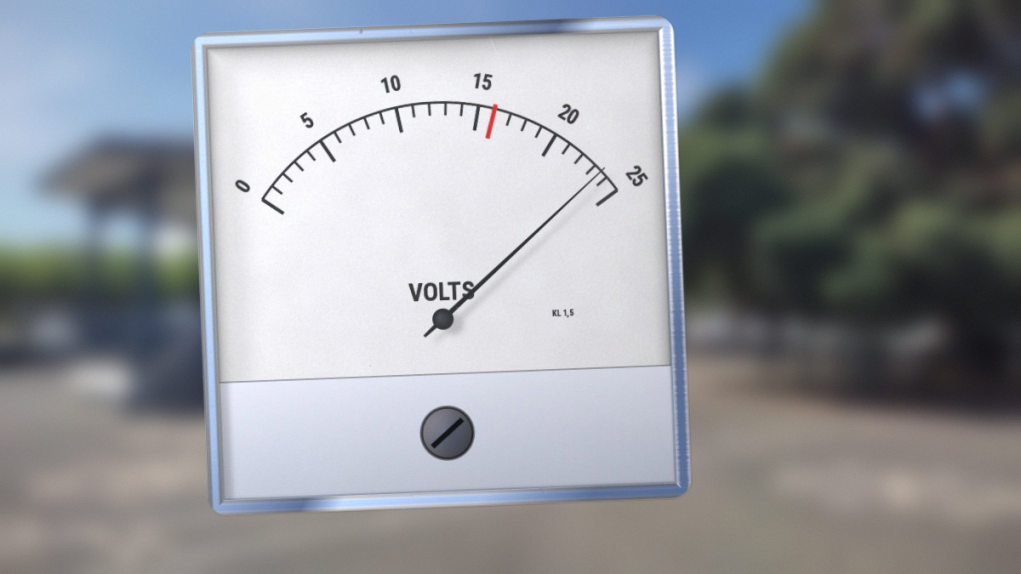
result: 23.5,V
